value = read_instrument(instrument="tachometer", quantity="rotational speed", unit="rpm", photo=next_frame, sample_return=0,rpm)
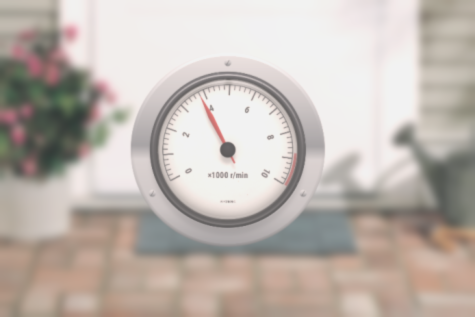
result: 3800,rpm
